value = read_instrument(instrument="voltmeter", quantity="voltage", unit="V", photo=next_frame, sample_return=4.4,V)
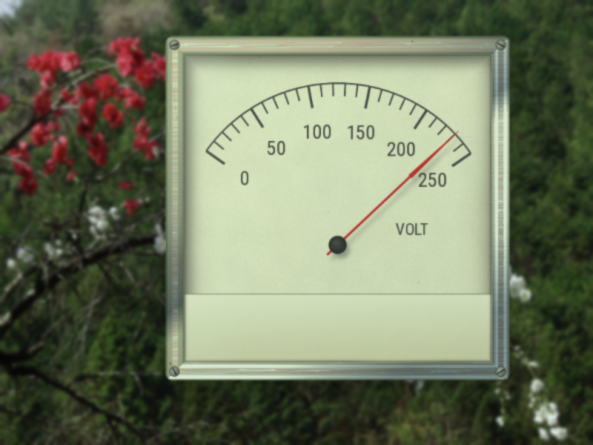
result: 230,V
